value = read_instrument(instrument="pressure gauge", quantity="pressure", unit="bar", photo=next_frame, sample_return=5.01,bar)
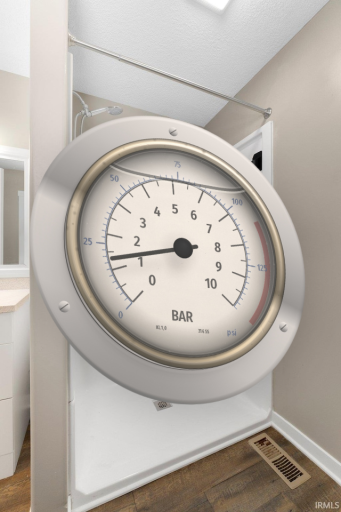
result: 1.25,bar
